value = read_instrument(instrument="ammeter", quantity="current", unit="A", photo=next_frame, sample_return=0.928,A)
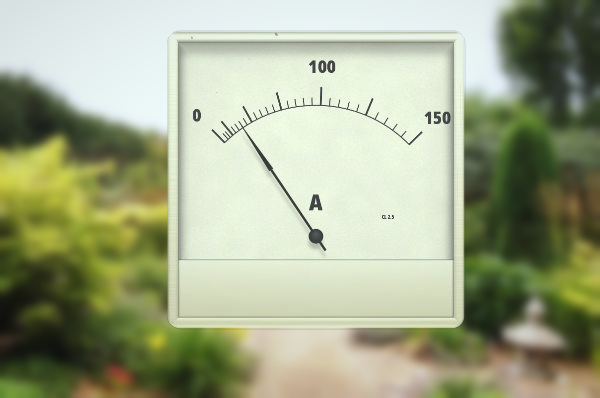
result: 40,A
